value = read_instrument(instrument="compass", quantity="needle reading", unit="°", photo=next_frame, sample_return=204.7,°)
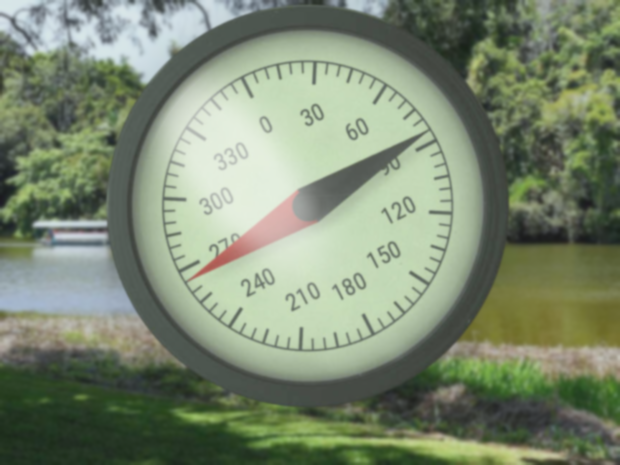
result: 265,°
